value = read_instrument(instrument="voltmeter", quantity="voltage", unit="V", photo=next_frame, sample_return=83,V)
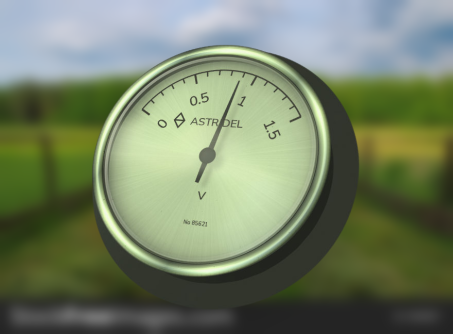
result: 0.9,V
